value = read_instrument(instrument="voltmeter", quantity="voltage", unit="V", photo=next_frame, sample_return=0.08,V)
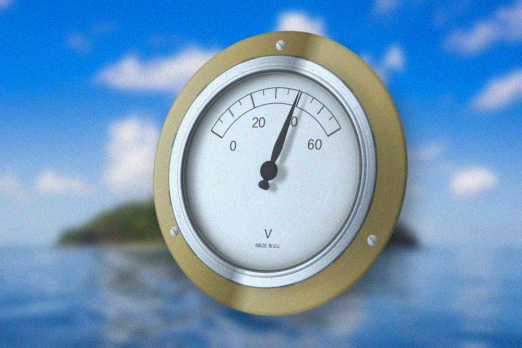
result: 40,V
